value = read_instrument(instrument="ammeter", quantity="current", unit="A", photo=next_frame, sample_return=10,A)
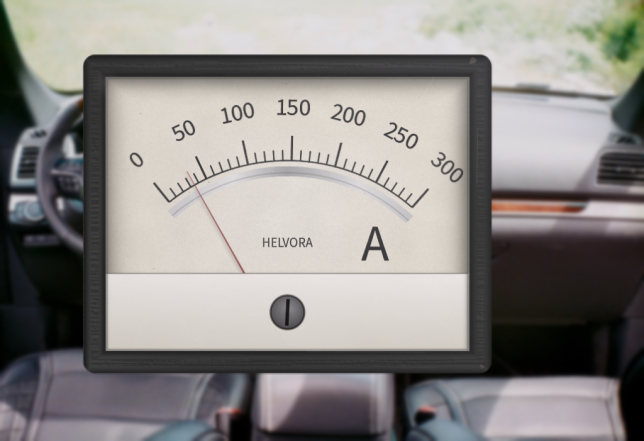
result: 35,A
